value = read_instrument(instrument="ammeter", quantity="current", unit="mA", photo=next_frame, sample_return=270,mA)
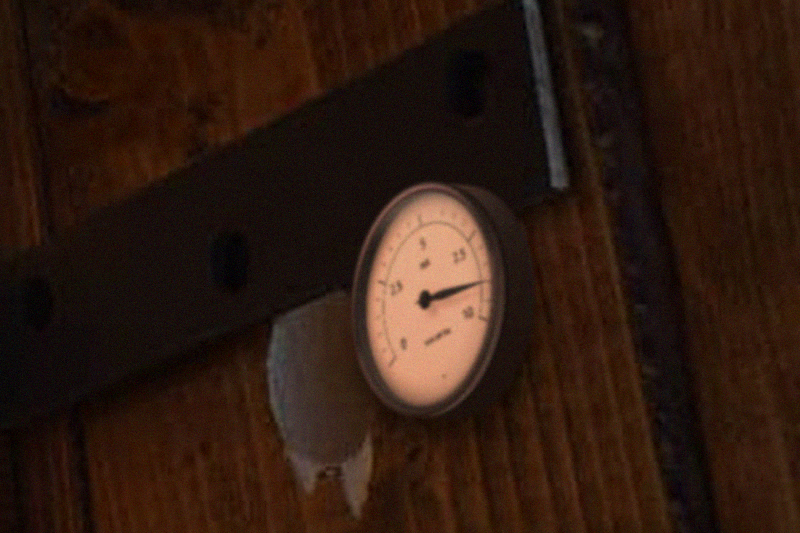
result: 9,mA
